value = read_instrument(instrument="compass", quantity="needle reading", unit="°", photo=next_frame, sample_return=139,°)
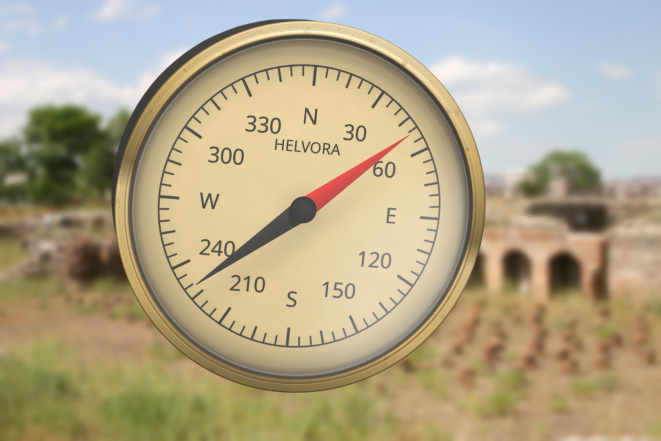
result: 50,°
